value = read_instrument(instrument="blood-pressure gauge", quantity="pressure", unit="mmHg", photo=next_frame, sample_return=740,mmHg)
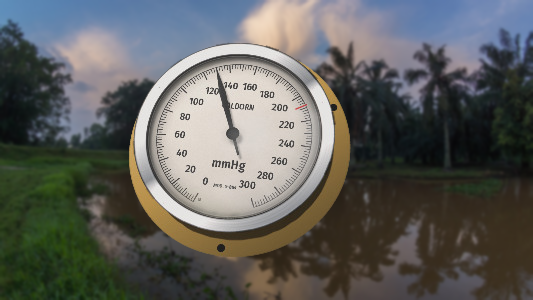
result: 130,mmHg
